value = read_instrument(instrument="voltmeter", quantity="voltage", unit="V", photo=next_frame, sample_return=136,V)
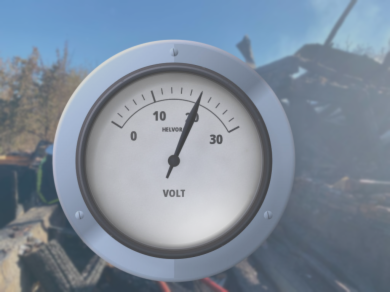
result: 20,V
